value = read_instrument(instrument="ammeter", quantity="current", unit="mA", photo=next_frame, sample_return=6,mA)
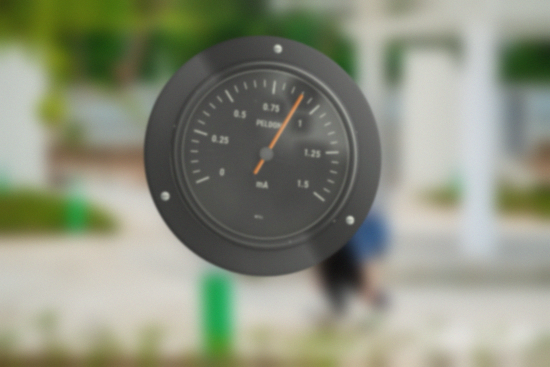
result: 0.9,mA
